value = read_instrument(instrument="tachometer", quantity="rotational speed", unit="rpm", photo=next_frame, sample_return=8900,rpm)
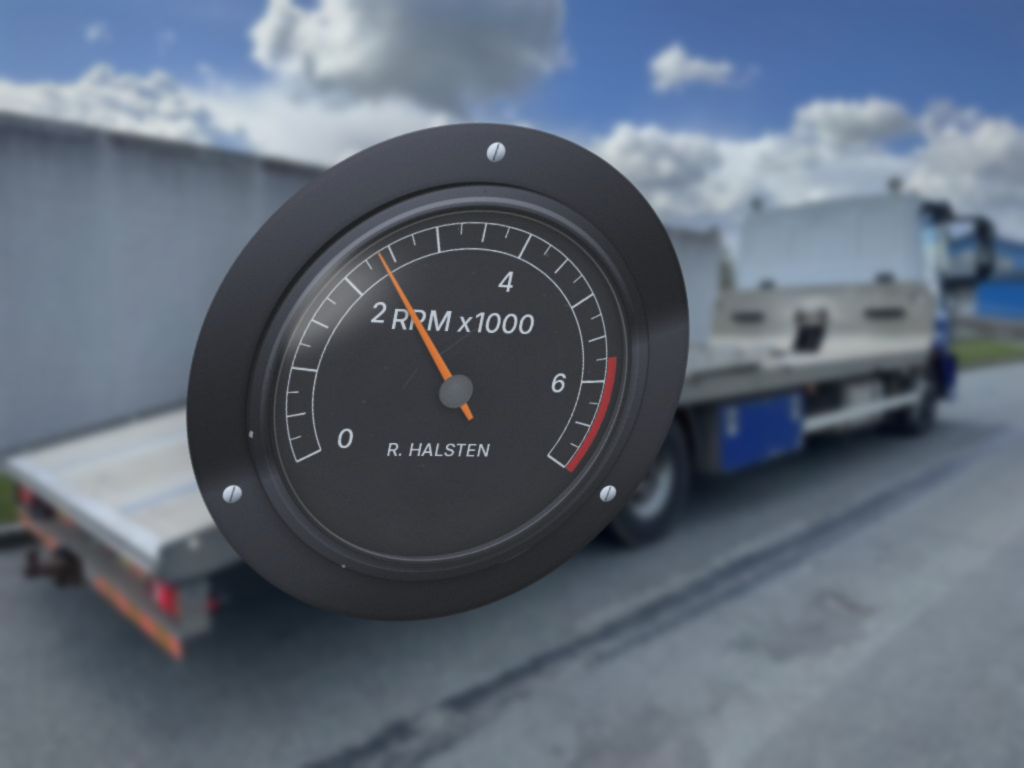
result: 2375,rpm
